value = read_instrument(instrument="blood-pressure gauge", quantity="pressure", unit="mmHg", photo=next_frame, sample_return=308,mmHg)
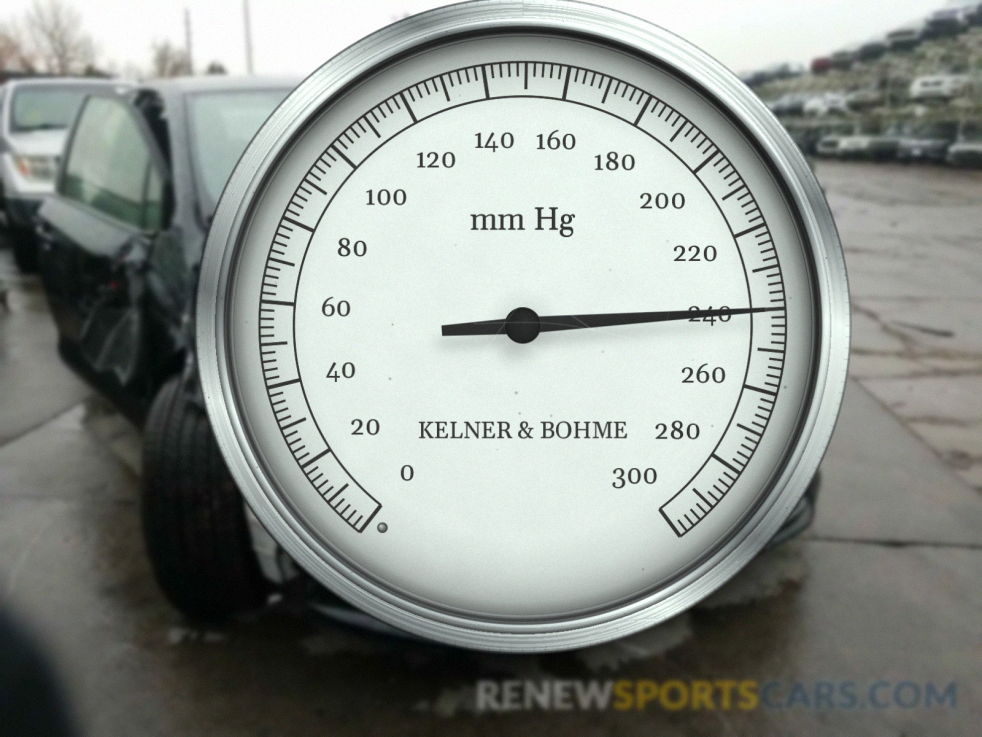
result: 240,mmHg
